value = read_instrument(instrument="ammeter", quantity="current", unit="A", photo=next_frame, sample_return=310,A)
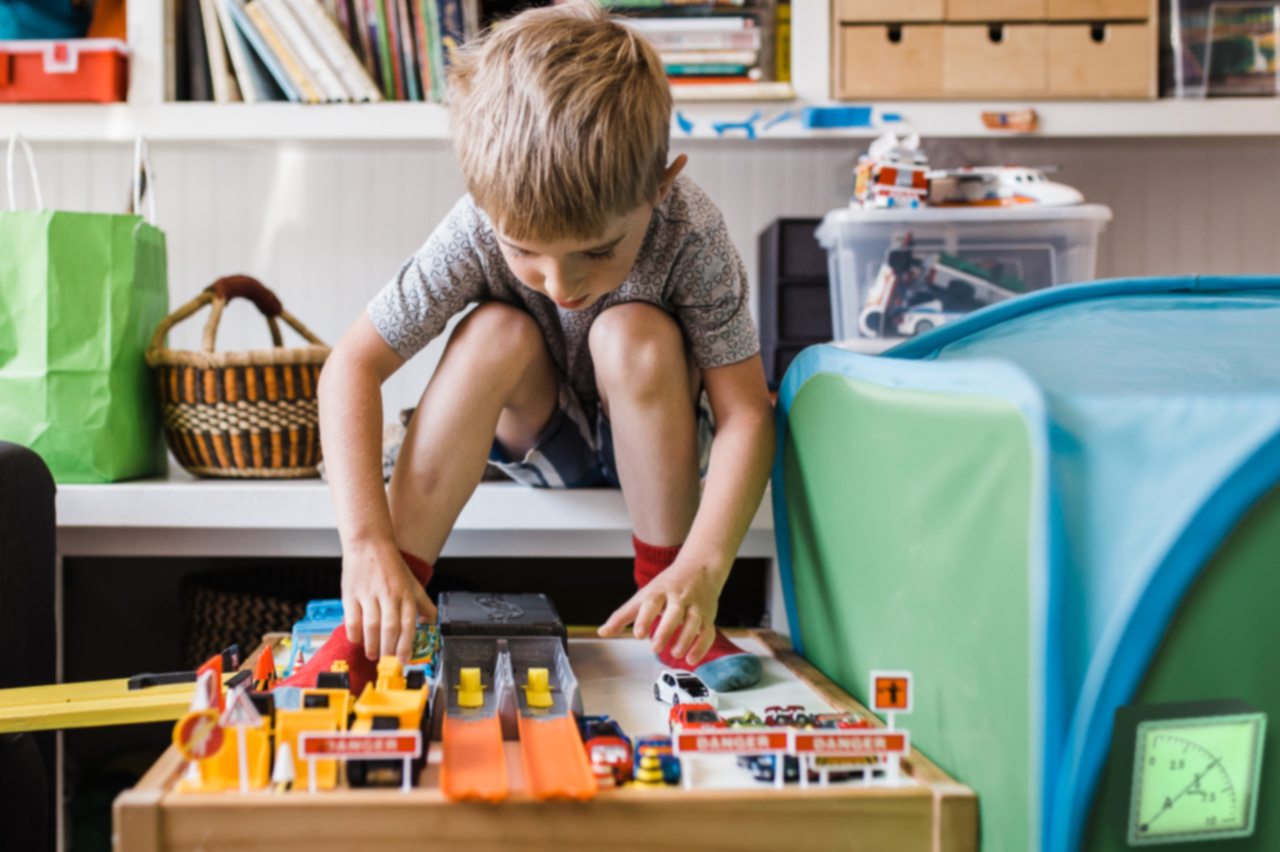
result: 5,A
